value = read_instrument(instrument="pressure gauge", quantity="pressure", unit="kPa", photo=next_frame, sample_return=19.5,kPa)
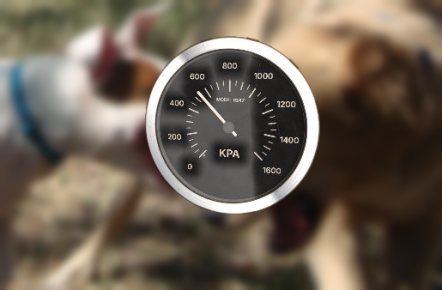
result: 550,kPa
